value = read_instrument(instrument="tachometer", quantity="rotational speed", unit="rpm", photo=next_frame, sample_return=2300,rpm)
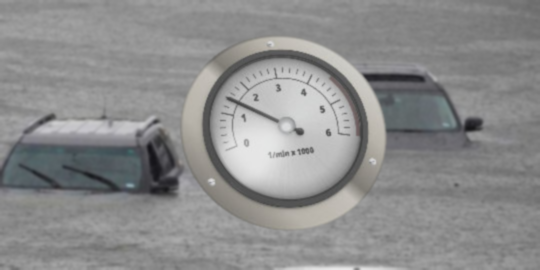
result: 1400,rpm
